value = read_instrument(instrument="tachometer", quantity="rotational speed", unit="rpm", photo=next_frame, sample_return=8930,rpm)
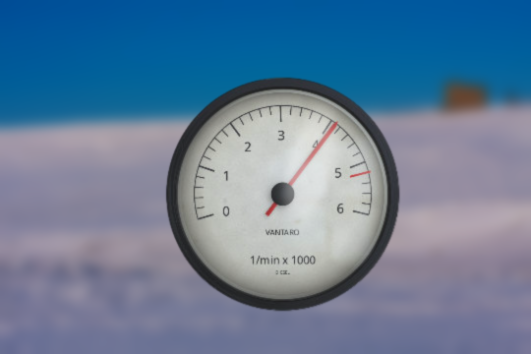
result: 4100,rpm
